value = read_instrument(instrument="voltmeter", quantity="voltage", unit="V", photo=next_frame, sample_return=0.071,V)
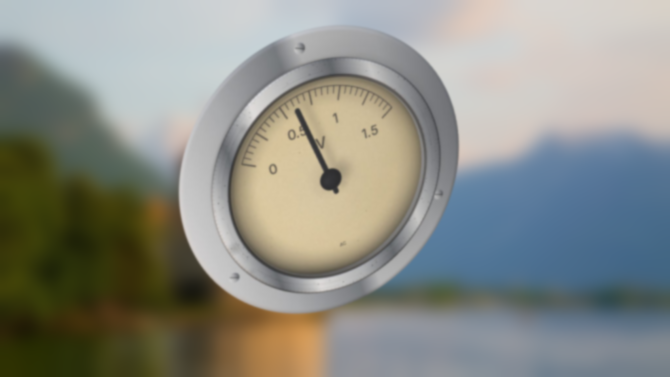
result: 0.6,V
